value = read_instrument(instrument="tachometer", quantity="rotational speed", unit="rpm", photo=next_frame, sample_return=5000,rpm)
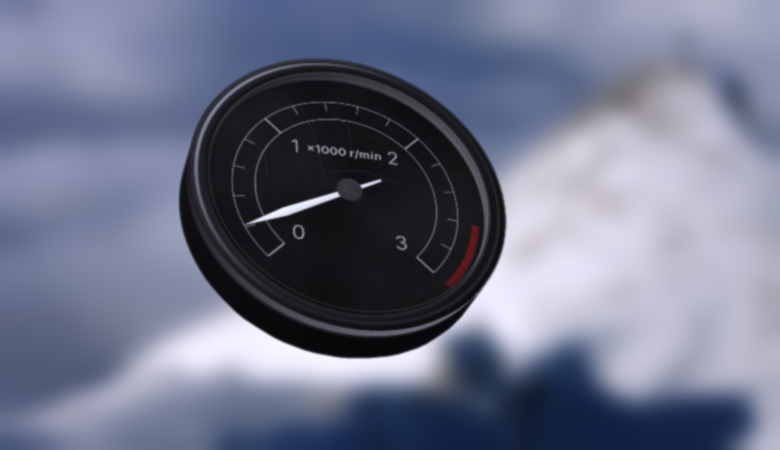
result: 200,rpm
